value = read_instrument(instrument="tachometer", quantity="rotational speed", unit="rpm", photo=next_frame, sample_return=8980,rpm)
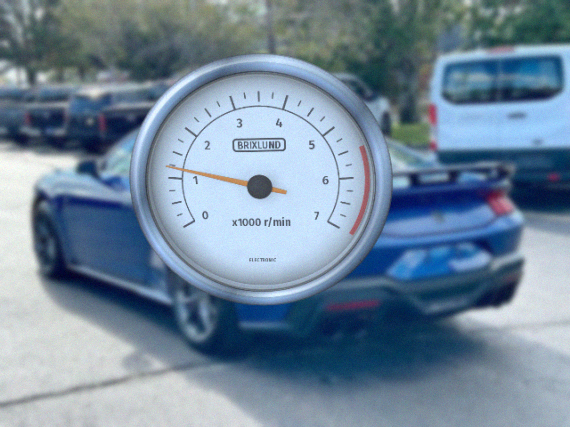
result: 1250,rpm
